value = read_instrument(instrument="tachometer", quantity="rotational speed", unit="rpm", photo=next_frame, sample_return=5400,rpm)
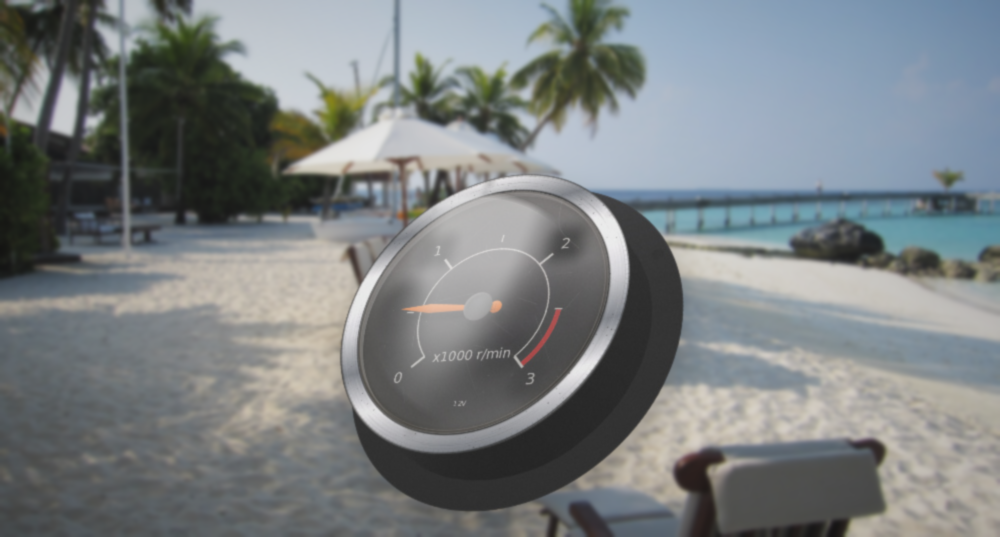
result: 500,rpm
